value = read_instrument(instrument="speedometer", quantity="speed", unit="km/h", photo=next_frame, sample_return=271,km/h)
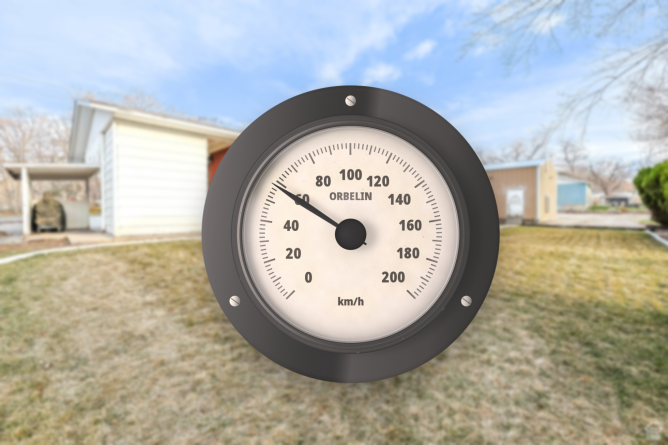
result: 58,km/h
